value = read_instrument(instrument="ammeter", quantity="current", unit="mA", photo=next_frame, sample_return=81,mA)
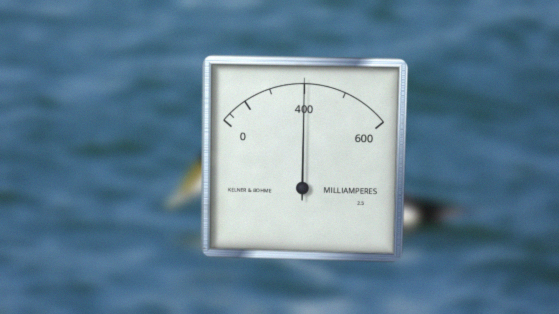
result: 400,mA
